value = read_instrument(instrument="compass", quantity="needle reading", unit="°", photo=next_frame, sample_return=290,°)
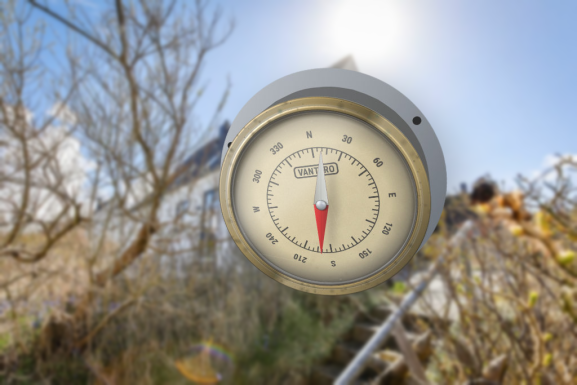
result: 190,°
